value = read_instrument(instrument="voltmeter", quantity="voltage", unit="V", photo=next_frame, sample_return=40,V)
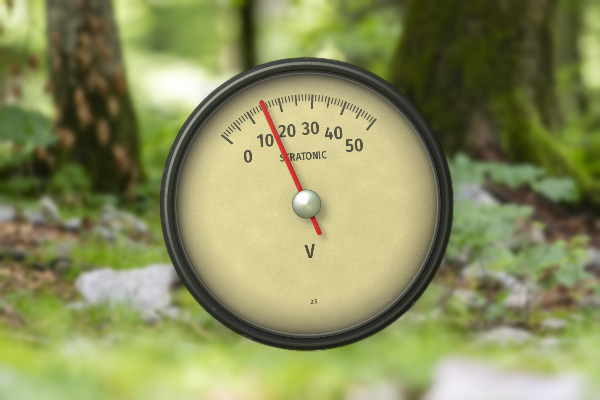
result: 15,V
